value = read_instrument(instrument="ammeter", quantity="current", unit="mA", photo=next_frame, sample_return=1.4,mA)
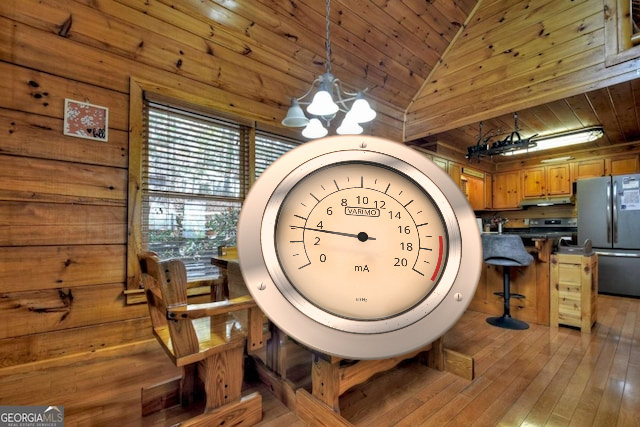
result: 3,mA
